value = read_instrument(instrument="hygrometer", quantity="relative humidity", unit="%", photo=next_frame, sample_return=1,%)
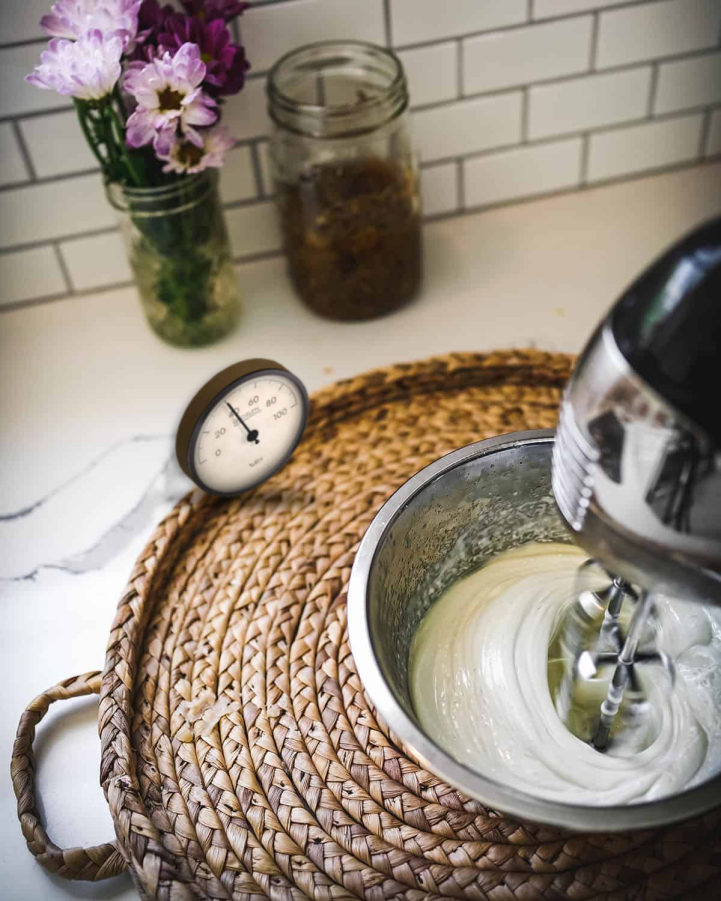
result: 40,%
